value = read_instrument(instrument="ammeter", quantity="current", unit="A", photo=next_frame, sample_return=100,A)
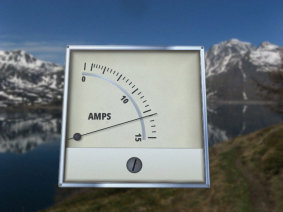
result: 13,A
